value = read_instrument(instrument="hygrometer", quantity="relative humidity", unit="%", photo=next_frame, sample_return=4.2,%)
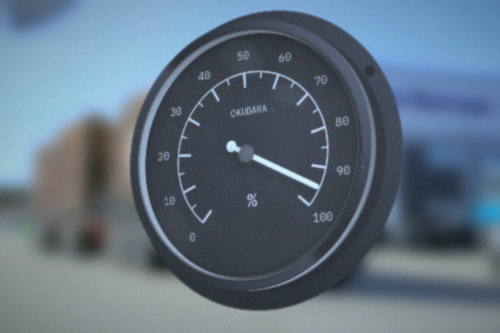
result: 95,%
